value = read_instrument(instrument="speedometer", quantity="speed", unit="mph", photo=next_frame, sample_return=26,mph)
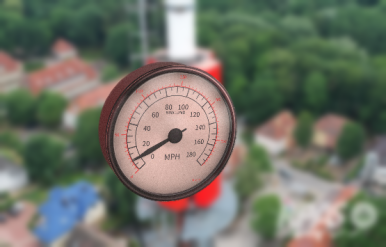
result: 10,mph
